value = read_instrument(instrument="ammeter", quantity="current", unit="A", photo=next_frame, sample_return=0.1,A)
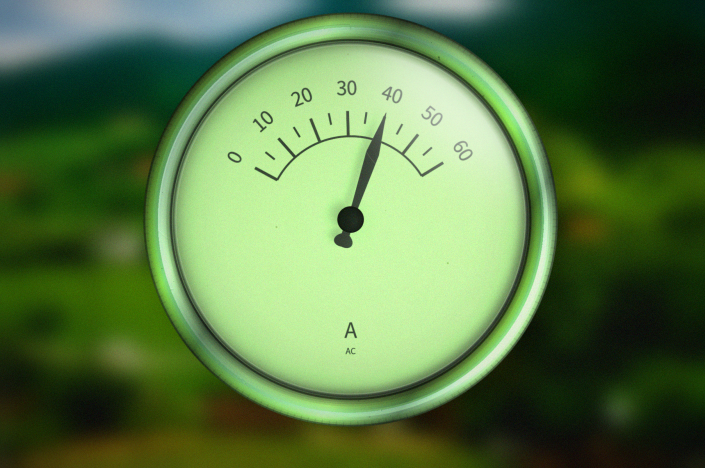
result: 40,A
